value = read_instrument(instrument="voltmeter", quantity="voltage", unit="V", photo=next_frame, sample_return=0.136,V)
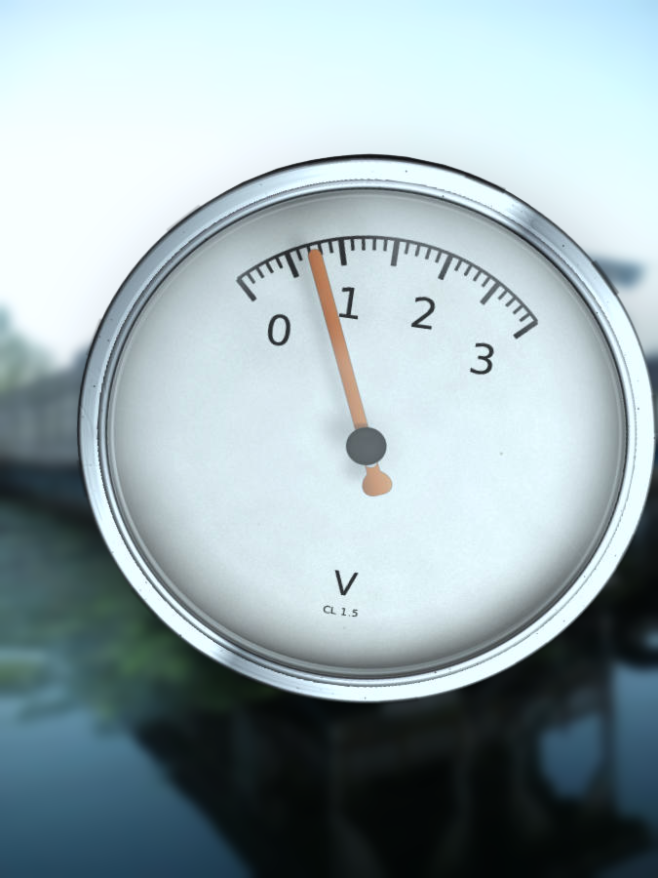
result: 0.75,V
